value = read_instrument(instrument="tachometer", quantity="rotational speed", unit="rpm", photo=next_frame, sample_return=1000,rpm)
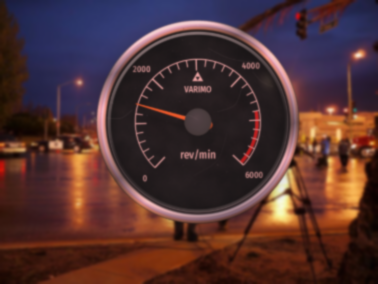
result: 1400,rpm
